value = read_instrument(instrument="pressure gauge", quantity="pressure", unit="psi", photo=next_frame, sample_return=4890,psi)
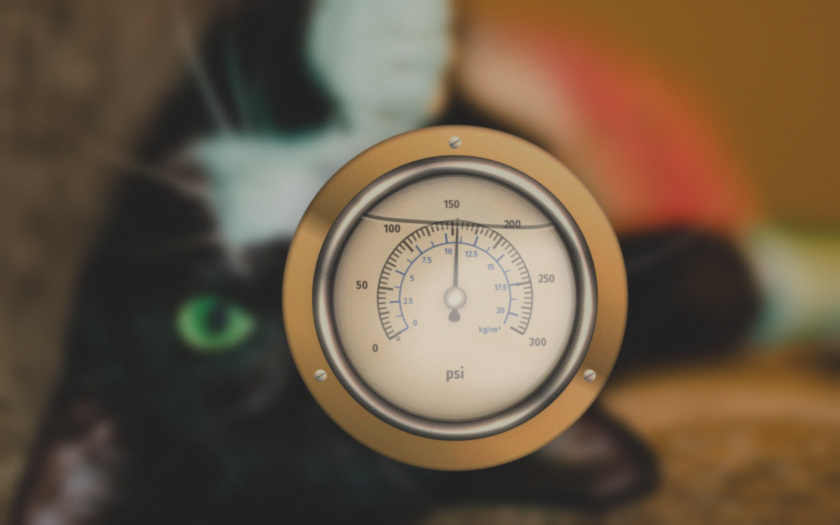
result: 155,psi
